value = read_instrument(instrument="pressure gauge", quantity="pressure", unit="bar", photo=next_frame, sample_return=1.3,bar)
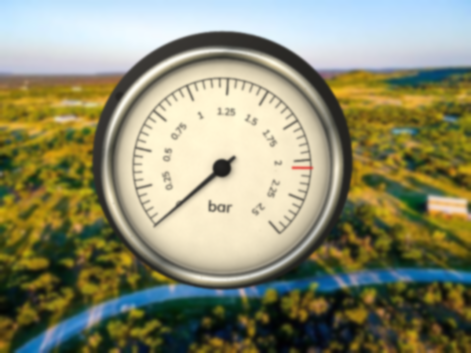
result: 0,bar
